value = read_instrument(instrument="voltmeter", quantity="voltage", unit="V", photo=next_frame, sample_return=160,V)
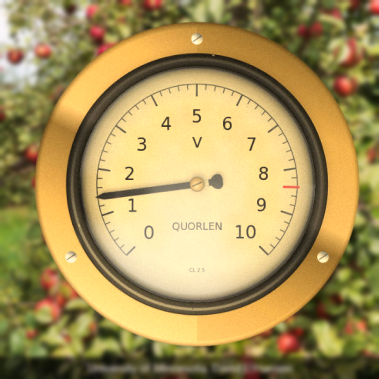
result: 1.4,V
